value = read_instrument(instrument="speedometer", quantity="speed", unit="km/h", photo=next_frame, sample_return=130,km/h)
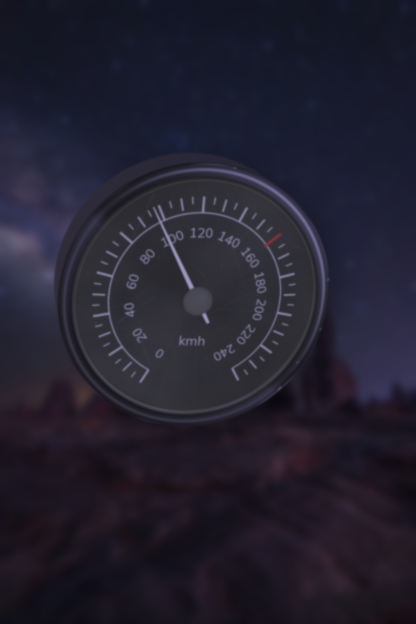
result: 97.5,km/h
